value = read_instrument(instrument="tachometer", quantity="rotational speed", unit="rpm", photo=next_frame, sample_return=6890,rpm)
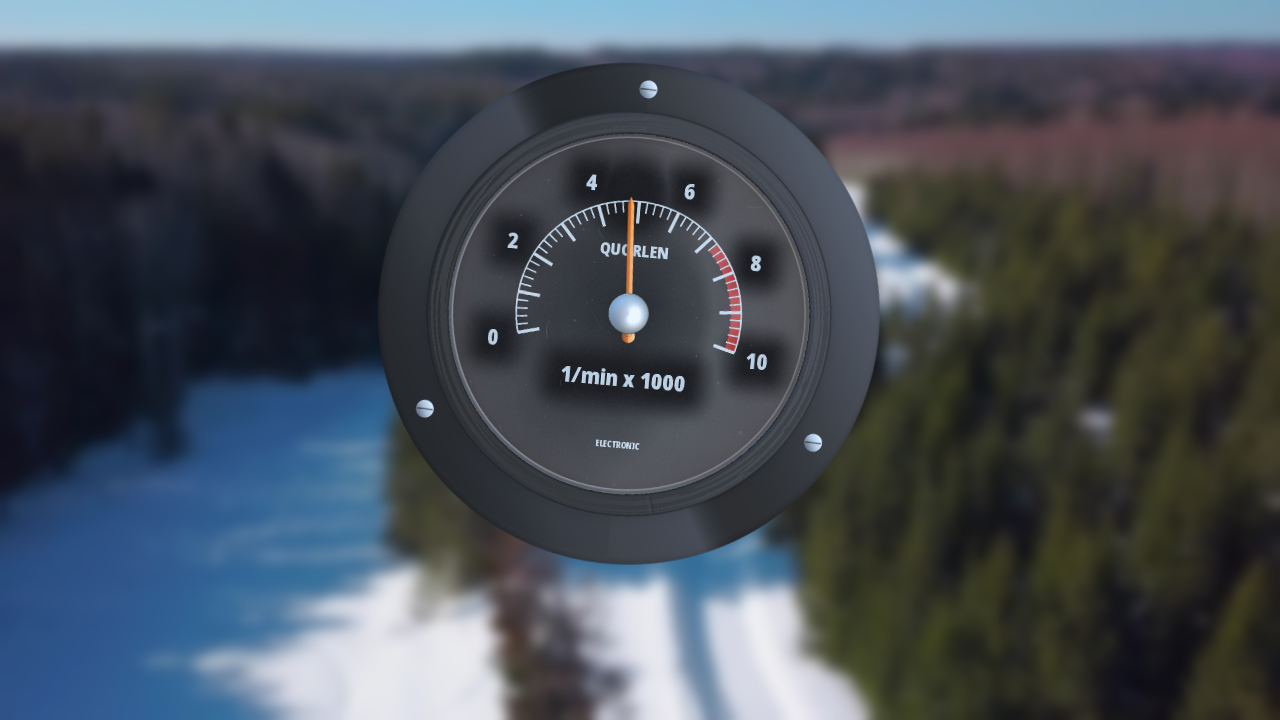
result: 4800,rpm
